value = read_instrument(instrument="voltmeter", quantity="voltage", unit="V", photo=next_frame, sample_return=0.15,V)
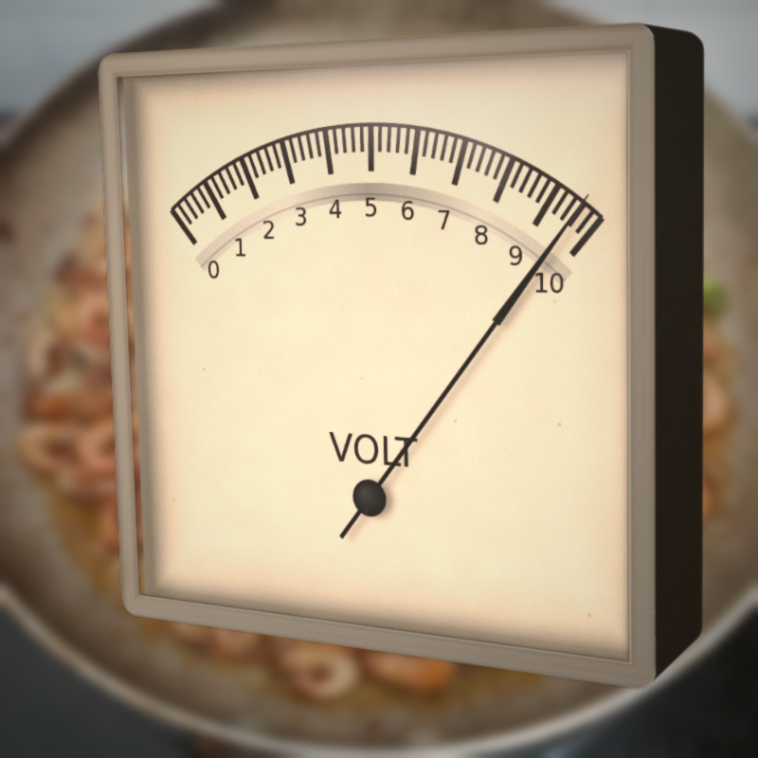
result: 9.6,V
